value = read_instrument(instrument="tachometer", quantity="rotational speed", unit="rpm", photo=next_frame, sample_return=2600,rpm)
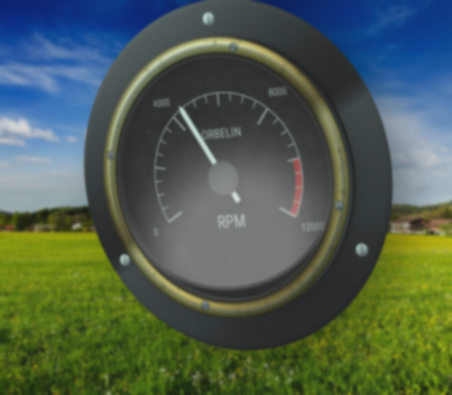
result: 4500,rpm
